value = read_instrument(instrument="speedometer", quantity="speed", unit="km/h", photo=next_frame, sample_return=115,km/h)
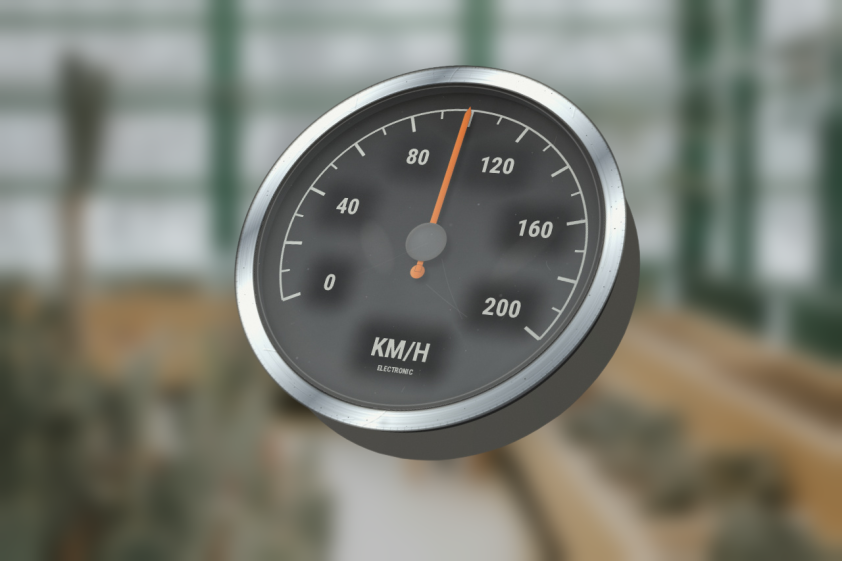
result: 100,km/h
